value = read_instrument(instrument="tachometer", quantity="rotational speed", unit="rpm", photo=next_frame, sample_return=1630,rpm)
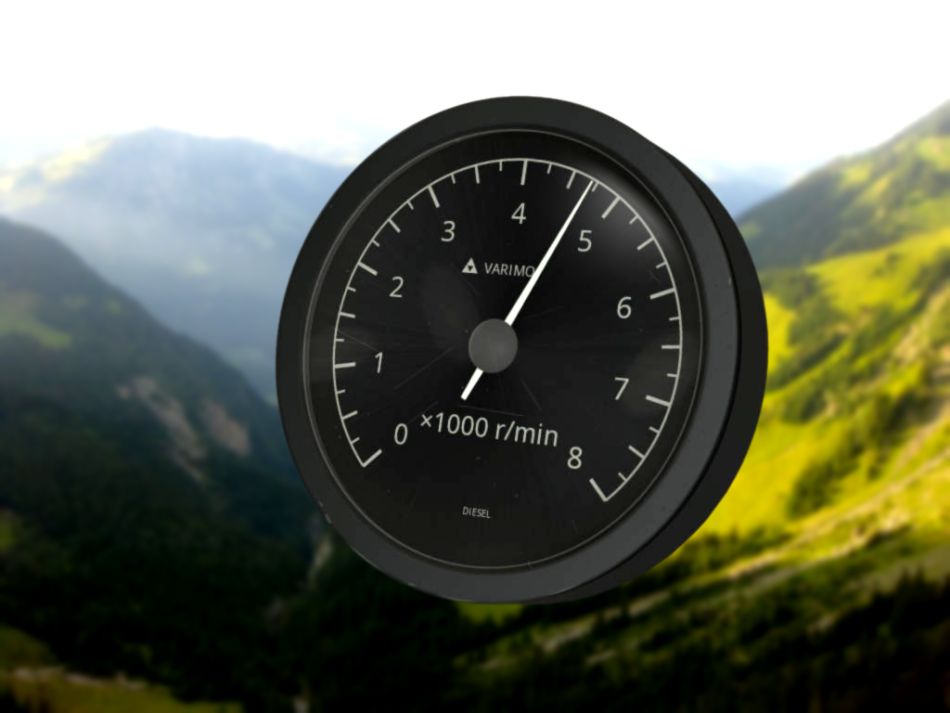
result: 4750,rpm
